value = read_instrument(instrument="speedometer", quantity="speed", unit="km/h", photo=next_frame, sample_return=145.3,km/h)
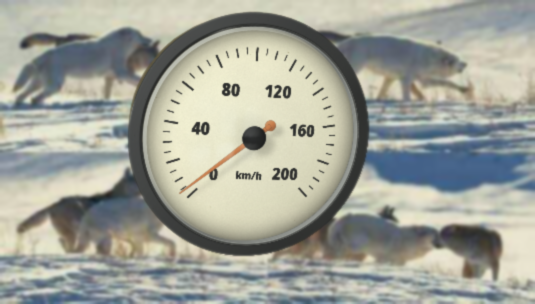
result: 5,km/h
